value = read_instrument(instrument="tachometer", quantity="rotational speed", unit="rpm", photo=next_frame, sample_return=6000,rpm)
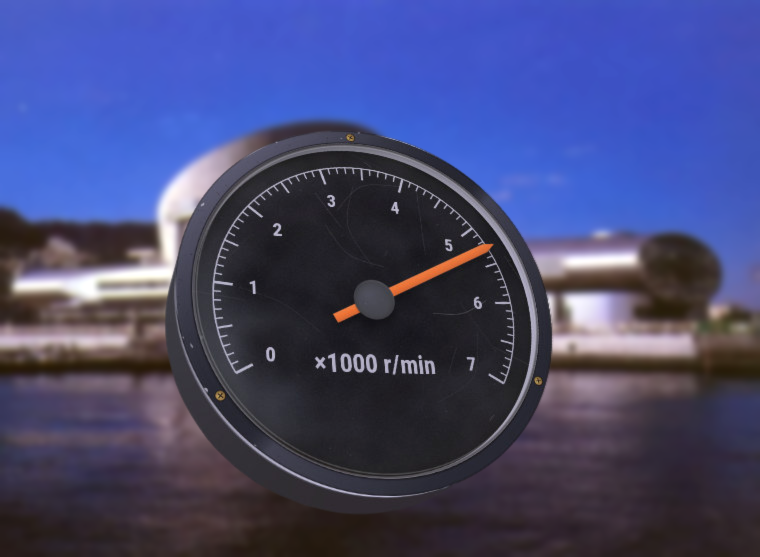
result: 5300,rpm
